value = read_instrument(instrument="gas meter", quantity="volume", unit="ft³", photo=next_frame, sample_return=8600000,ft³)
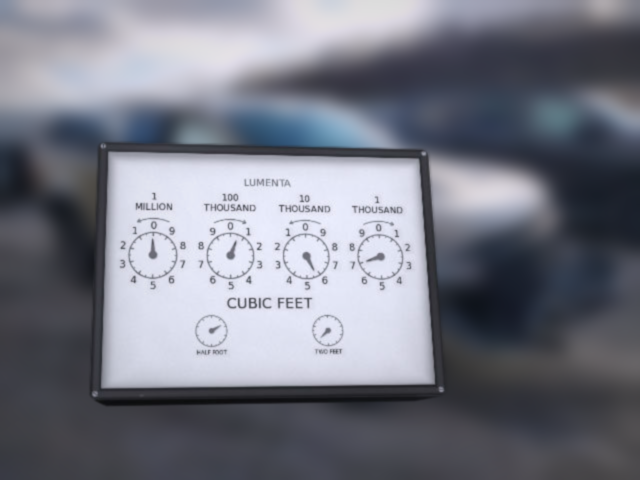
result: 5700,ft³
